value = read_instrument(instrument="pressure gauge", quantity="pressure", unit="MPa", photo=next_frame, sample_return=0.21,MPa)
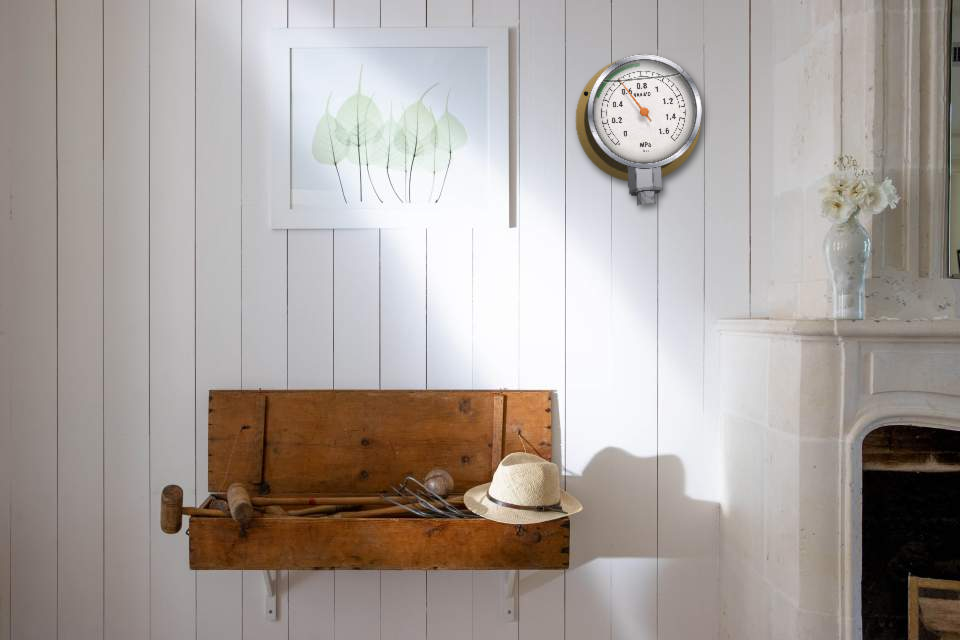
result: 0.6,MPa
